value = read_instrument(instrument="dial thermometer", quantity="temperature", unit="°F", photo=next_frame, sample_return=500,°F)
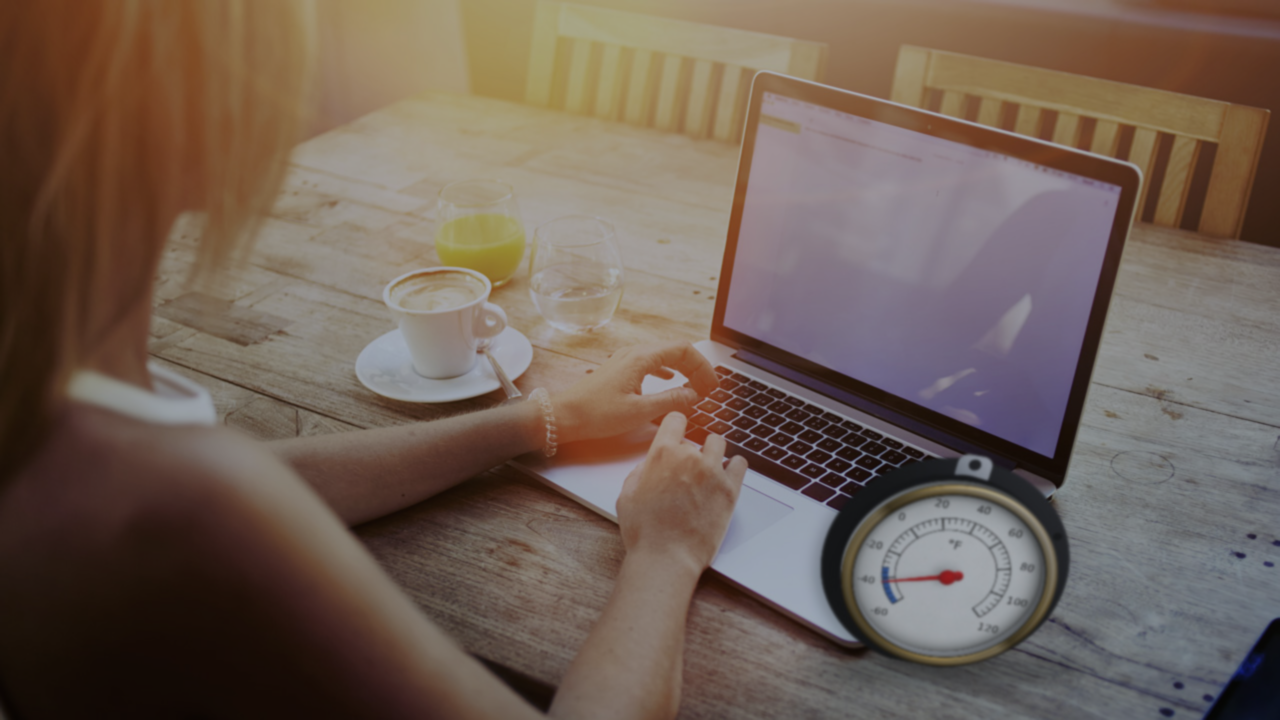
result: -40,°F
